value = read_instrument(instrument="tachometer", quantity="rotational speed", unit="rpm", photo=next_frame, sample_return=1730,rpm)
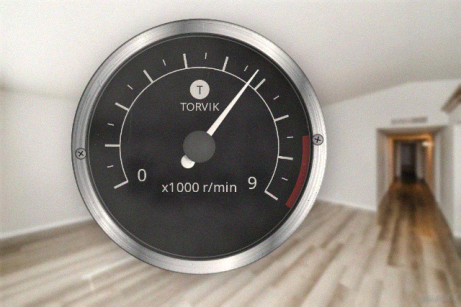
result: 5750,rpm
